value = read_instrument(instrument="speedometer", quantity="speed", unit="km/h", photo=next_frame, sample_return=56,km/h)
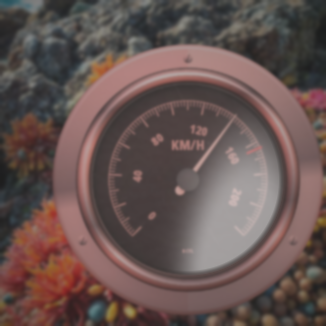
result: 140,km/h
